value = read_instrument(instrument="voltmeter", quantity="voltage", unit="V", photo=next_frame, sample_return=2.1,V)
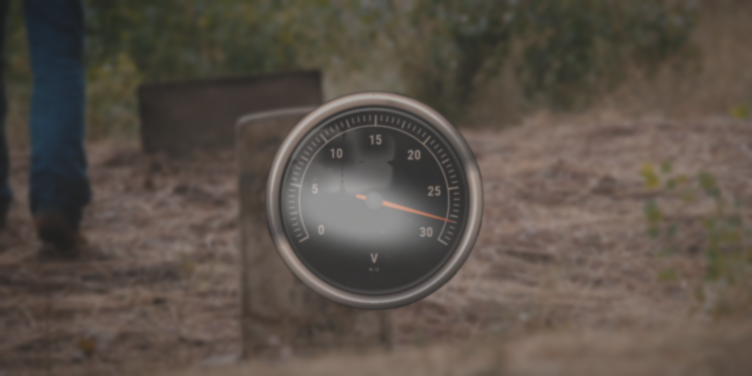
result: 28,V
